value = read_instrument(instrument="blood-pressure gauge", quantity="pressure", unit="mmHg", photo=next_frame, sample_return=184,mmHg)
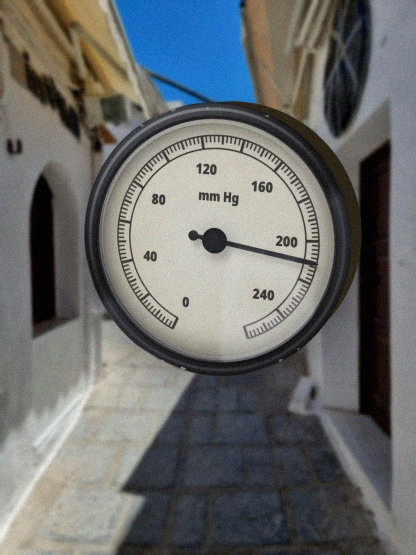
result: 210,mmHg
